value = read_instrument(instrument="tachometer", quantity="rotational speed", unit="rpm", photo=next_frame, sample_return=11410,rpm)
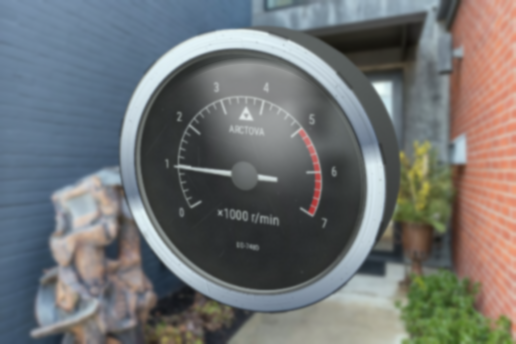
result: 1000,rpm
